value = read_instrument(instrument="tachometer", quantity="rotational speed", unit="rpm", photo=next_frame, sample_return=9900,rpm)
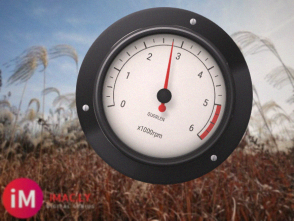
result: 2750,rpm
